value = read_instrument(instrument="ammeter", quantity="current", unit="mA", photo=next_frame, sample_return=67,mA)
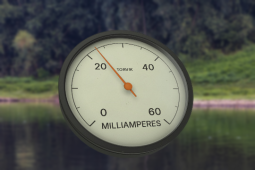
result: 22.5,mA
